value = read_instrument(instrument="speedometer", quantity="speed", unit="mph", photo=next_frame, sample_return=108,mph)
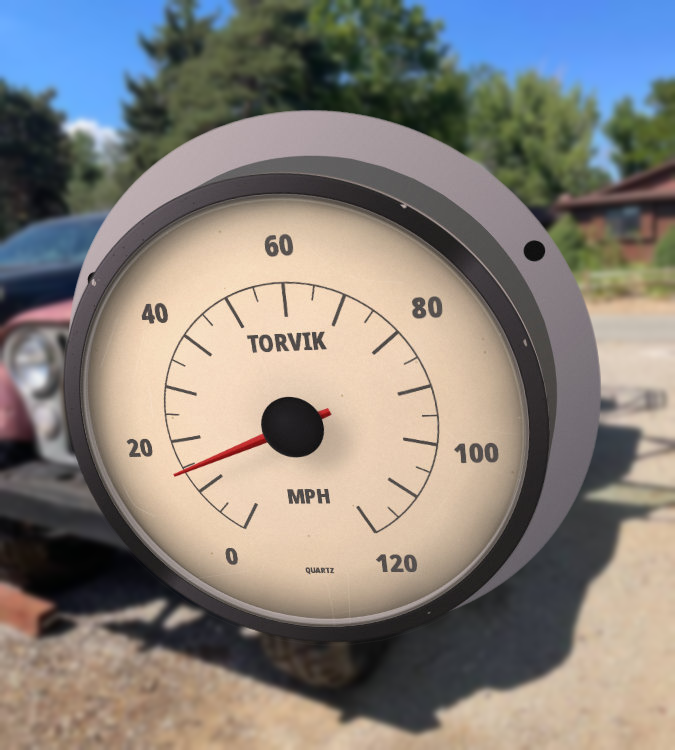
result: 15,mph
